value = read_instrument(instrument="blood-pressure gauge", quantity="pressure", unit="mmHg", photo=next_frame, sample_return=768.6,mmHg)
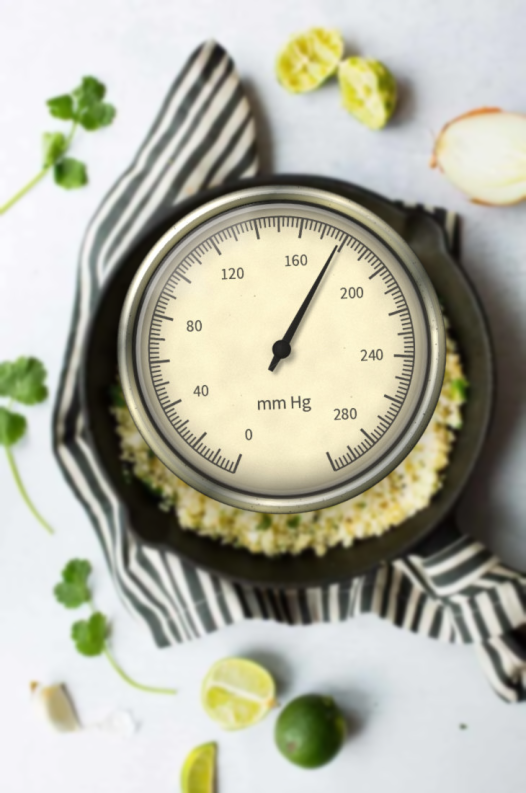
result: 178,mmHg
